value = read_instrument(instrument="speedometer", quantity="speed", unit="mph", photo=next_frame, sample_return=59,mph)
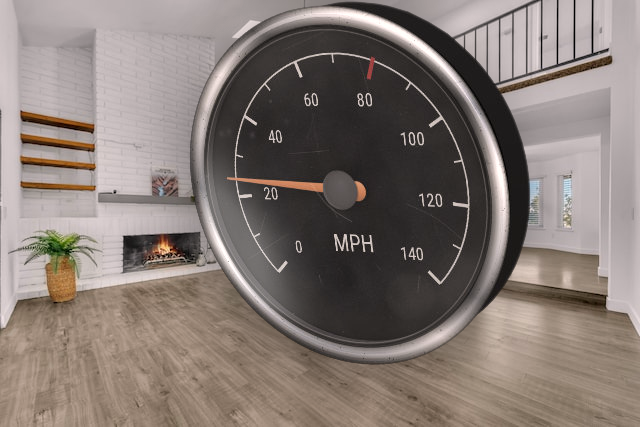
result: 25,mph
